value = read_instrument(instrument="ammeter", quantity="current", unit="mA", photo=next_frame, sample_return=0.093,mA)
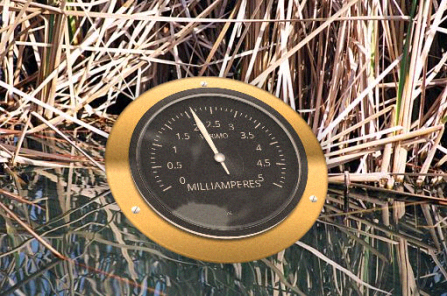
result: 2.1,mA
